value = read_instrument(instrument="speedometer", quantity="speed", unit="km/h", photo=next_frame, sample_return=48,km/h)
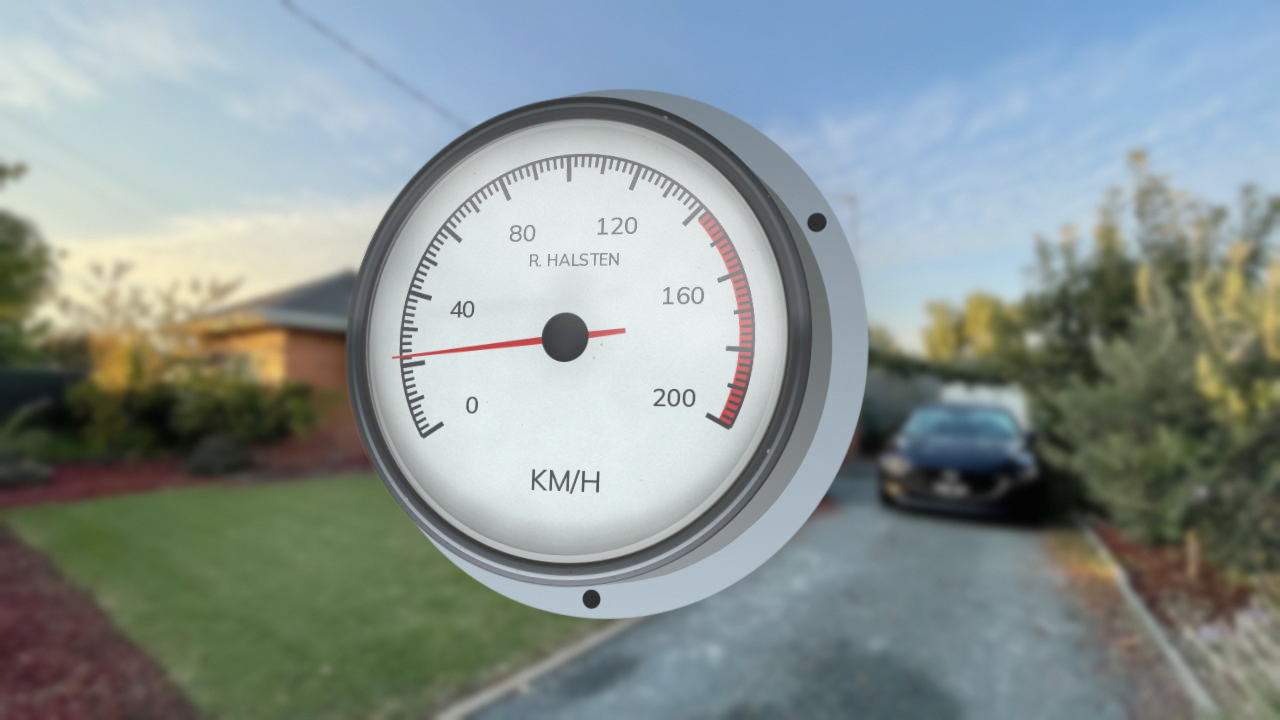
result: 22,km/h
